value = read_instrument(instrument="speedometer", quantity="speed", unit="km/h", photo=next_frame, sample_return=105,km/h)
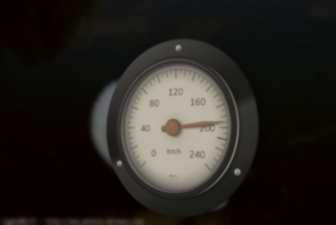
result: 195,km/h
